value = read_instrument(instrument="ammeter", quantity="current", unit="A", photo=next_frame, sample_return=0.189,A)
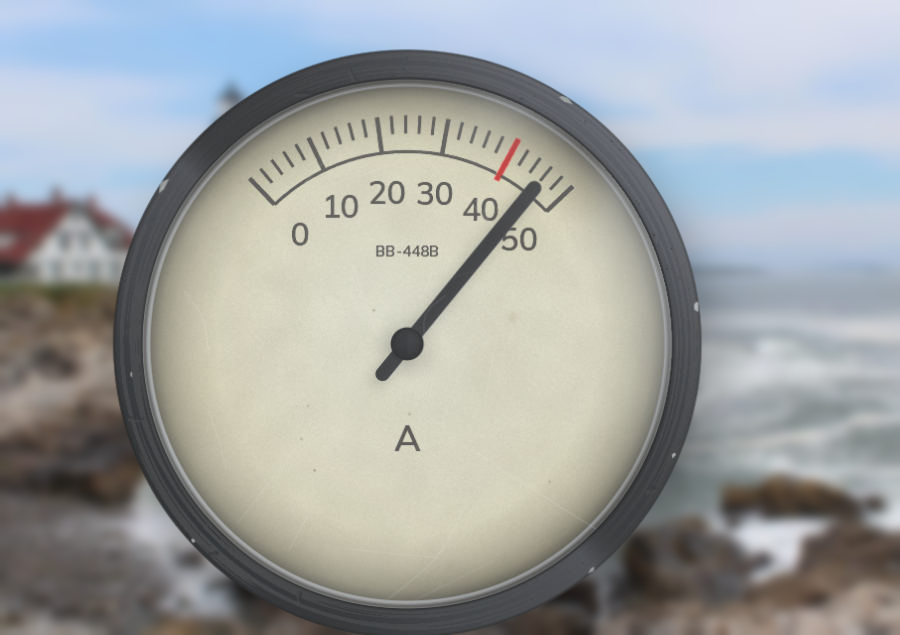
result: 46,A
